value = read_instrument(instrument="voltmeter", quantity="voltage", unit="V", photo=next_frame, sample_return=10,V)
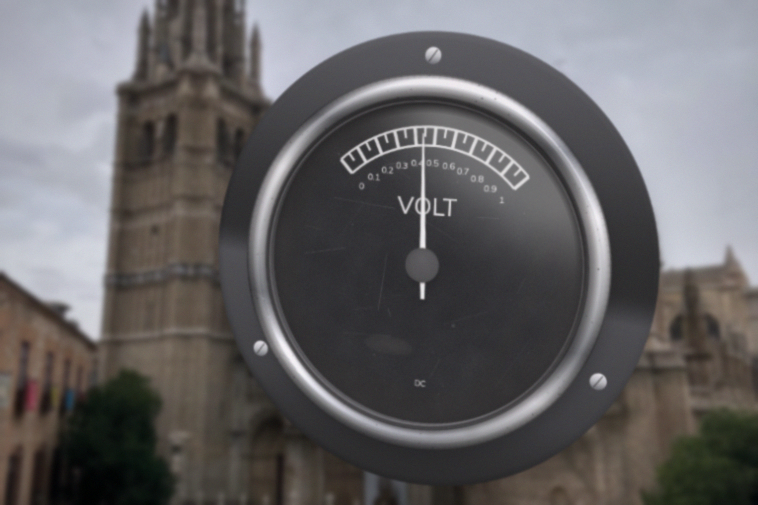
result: 0.45,V
